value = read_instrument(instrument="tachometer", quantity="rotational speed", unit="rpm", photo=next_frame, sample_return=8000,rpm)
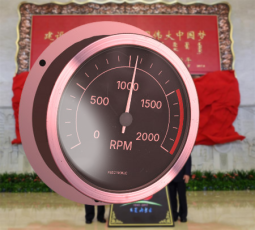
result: 1050,rpm
